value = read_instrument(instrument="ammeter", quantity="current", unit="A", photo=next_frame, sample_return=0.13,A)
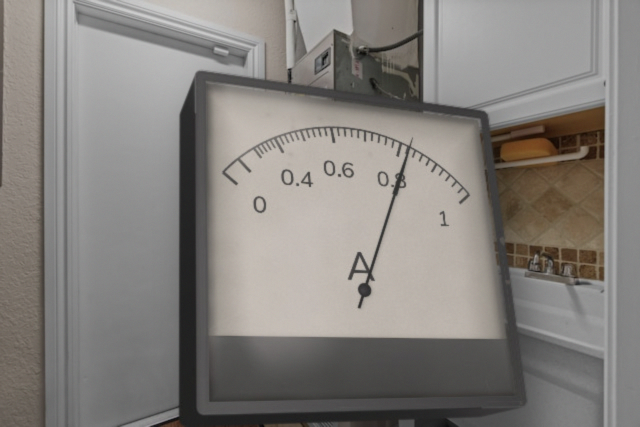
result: 0.82,A
